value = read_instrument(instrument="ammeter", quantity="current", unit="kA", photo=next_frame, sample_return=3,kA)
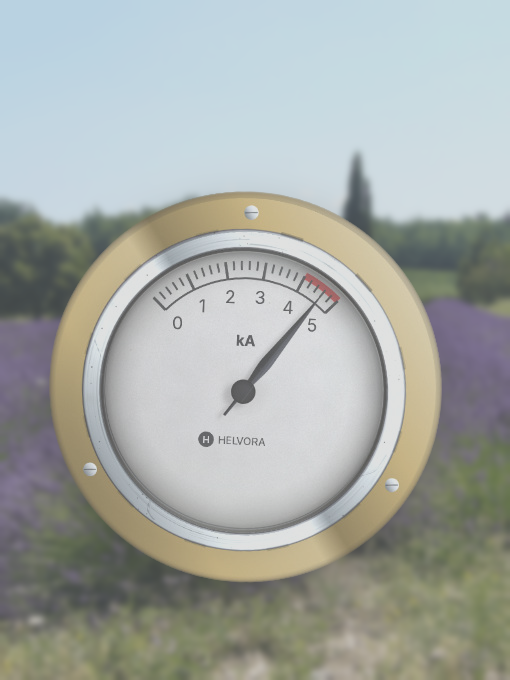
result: 4.6,kA
